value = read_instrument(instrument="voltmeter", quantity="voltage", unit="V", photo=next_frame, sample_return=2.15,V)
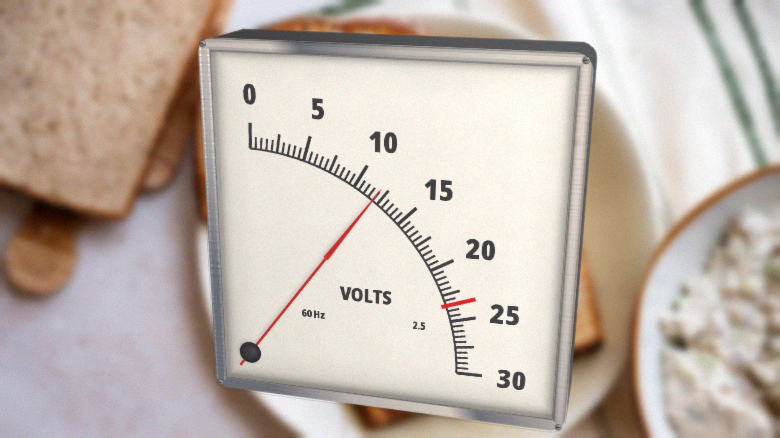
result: 12,V
